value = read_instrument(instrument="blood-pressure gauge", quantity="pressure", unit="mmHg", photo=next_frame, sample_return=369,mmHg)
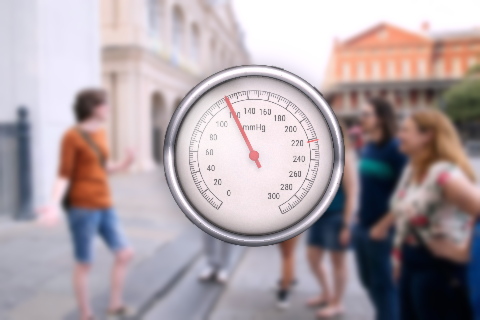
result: 120,mmHg
